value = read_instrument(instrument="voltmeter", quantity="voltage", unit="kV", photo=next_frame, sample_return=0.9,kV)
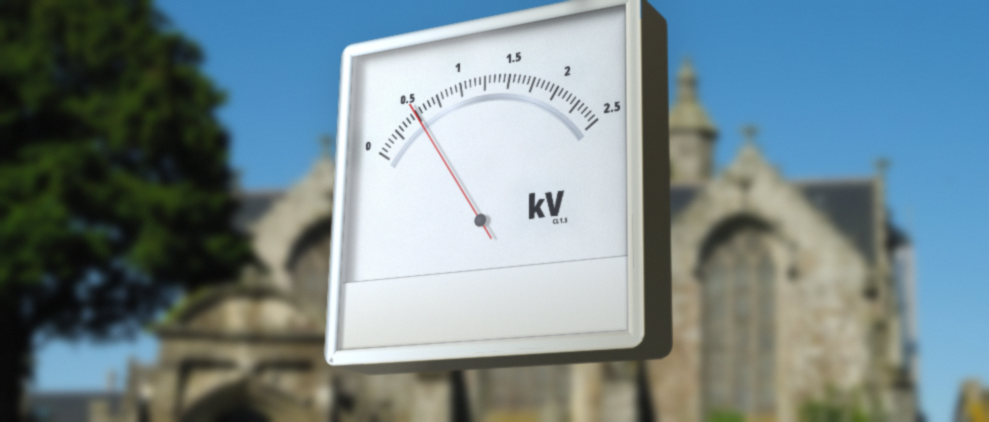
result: 0.5,kV
